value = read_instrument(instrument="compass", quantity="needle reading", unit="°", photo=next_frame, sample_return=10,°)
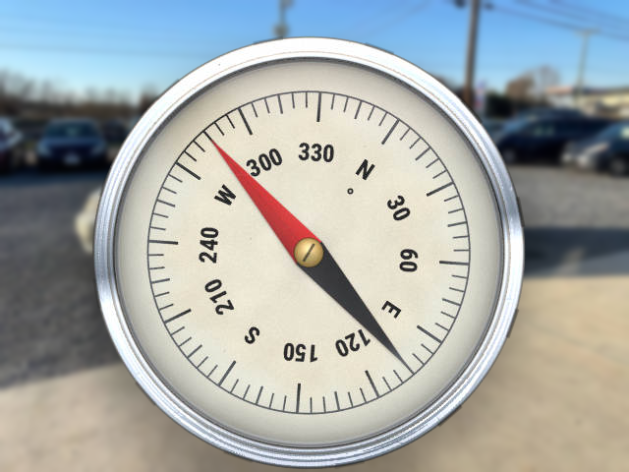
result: 285,°
